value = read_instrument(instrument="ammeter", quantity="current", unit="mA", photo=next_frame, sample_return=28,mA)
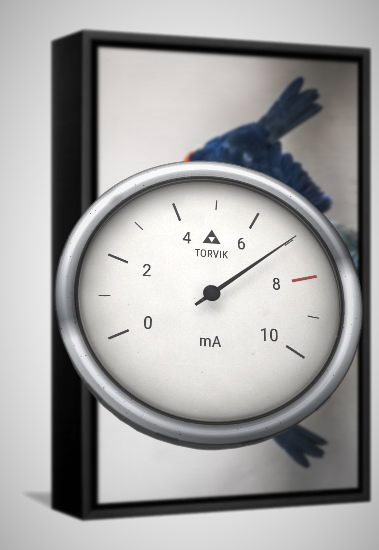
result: 7,mA
